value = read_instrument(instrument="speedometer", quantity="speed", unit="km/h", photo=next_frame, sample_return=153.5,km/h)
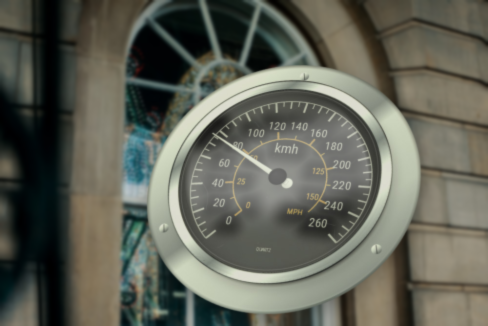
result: 75,km/h
